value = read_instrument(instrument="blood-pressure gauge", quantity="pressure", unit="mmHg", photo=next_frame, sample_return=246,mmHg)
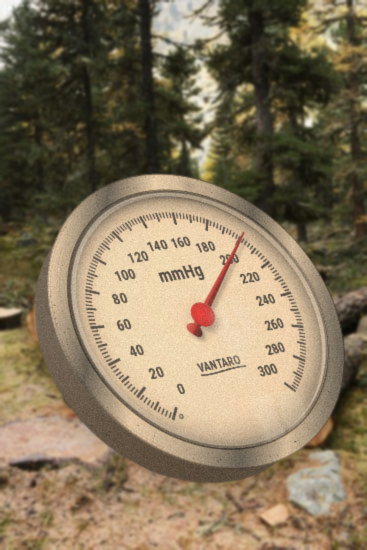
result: 200,mmHg
